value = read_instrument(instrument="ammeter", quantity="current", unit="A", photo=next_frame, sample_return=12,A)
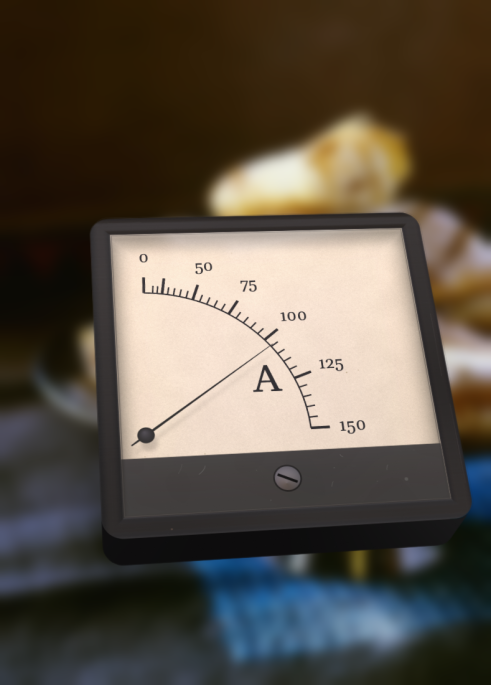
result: 105,A
